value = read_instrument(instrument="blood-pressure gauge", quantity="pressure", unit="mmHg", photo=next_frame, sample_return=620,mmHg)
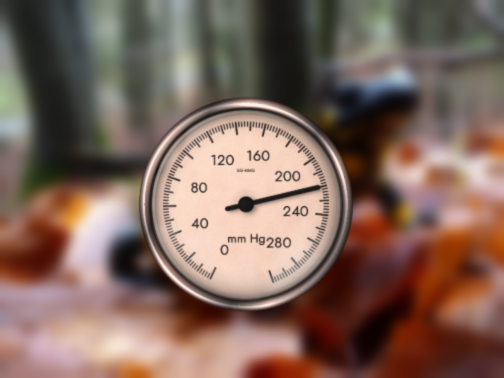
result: 220,mmHg
